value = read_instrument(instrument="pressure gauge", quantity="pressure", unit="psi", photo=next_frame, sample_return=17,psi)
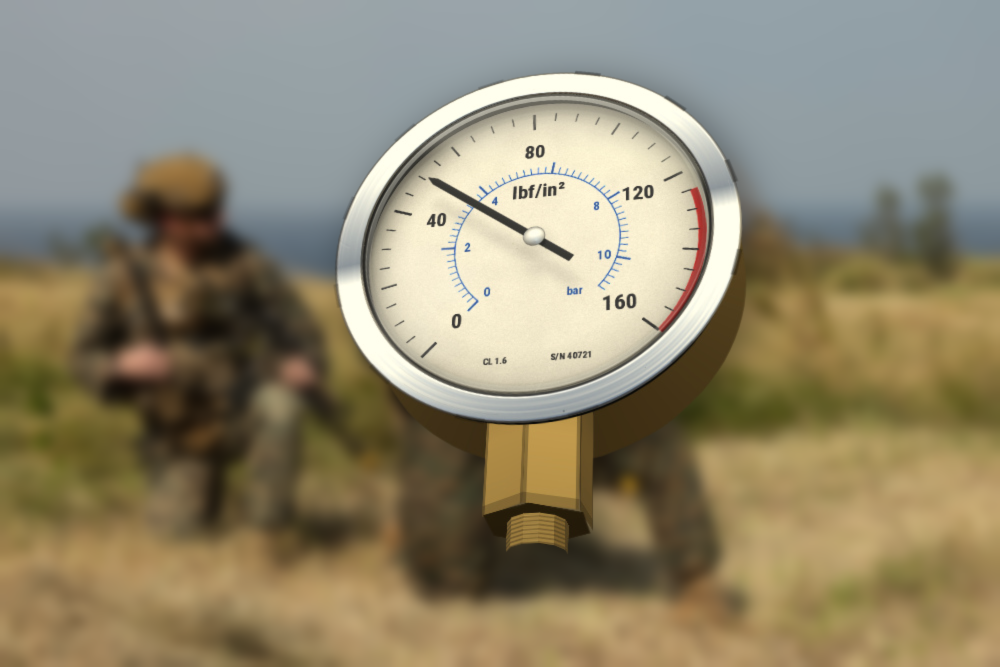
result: 50,psi
